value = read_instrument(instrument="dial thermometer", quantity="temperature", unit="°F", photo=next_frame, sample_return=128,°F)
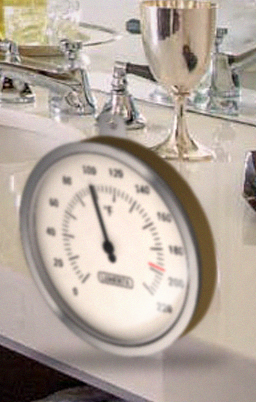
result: 100,°F
